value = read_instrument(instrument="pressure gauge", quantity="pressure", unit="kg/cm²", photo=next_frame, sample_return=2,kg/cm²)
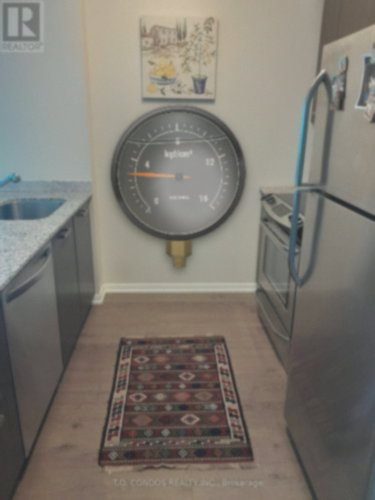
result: 3,kg/cm²
